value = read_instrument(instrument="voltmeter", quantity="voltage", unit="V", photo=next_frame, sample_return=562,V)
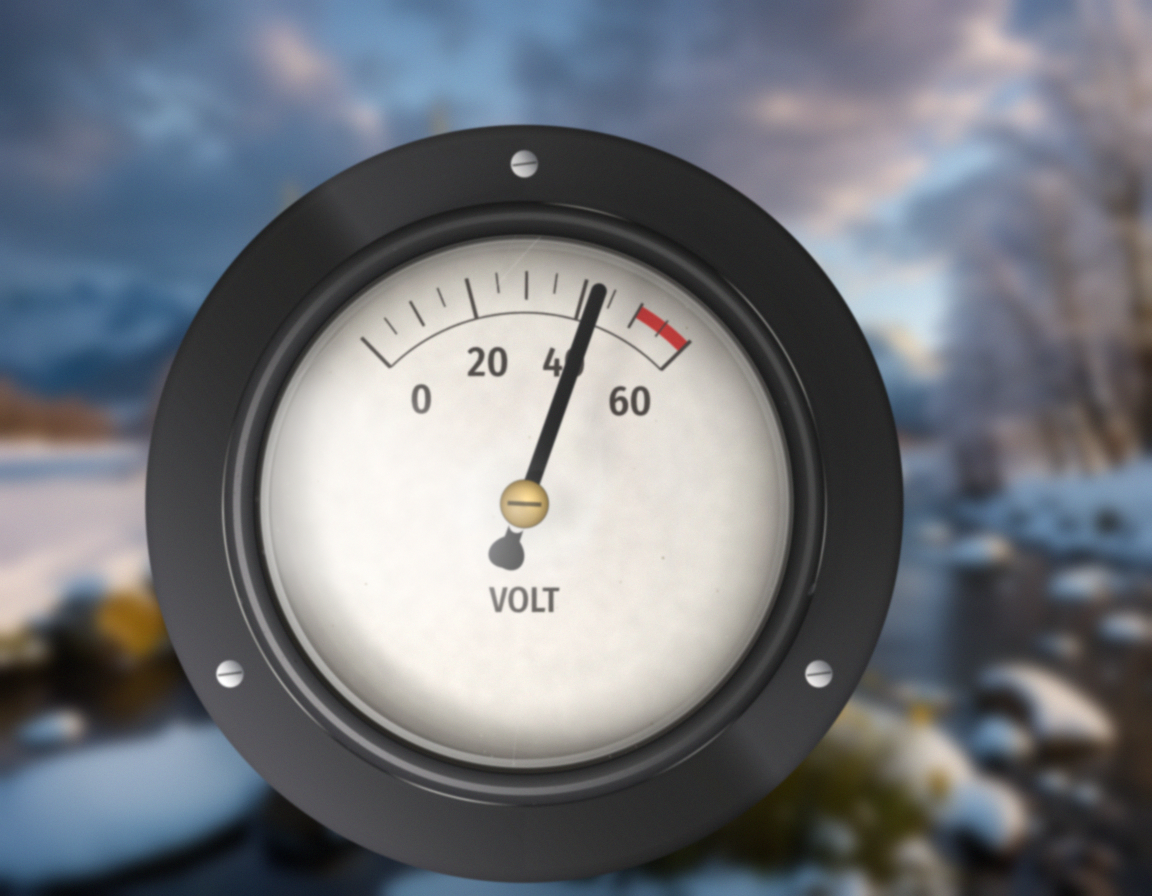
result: 42.5,V
